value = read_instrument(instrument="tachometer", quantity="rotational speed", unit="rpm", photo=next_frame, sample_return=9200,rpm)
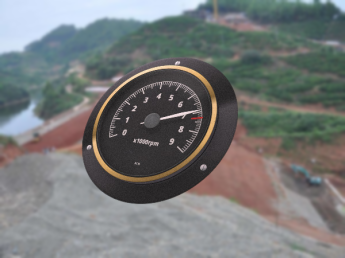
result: 7000,rpm
